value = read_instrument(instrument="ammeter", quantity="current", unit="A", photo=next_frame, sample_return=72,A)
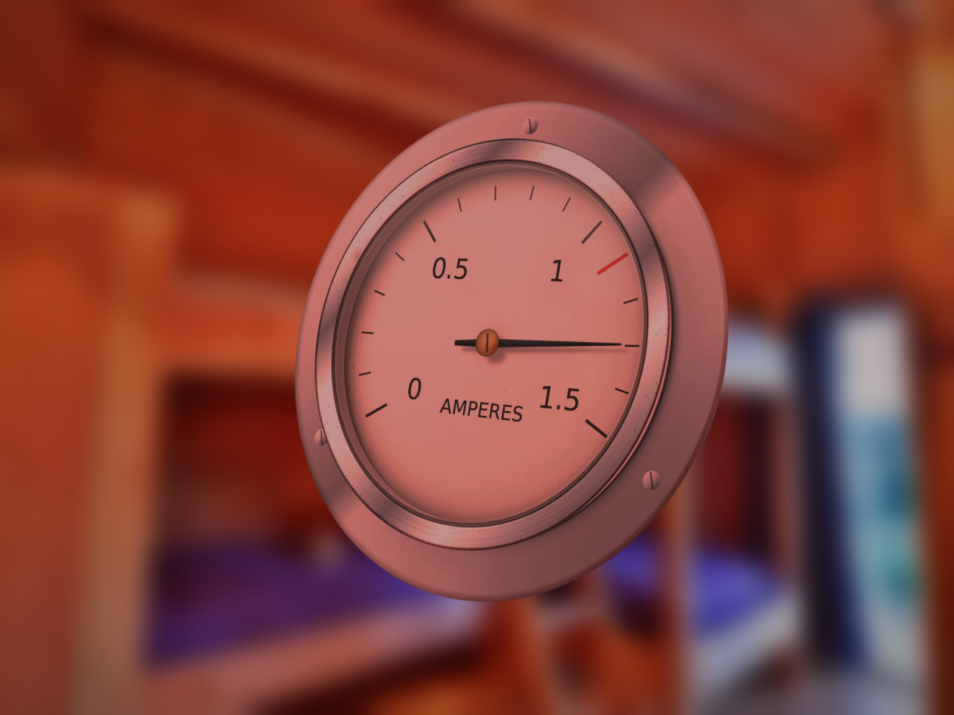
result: 1.3,A
